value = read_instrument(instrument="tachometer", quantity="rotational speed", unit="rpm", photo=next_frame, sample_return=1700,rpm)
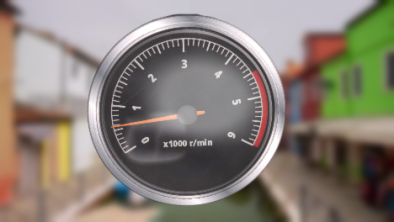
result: 600,rpm
